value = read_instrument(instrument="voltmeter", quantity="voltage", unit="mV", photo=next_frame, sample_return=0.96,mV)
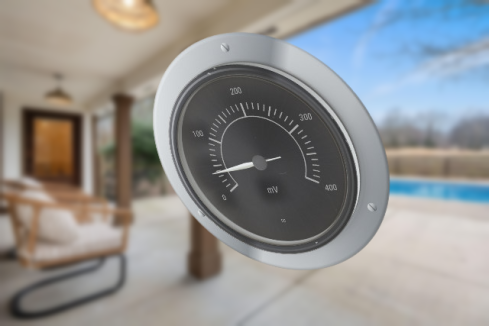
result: 40,mV
